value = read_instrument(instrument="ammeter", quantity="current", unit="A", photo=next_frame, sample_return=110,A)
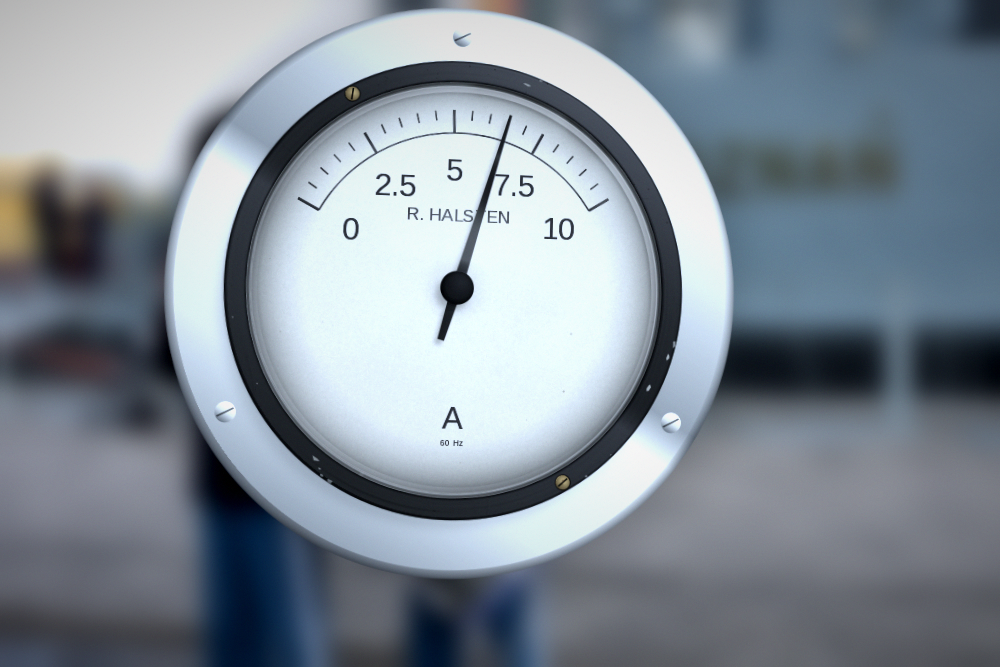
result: 6.5,A
